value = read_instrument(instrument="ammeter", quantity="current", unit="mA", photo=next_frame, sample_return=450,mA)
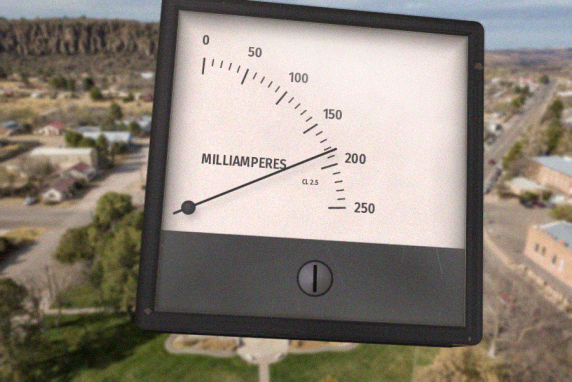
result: 185,mA
